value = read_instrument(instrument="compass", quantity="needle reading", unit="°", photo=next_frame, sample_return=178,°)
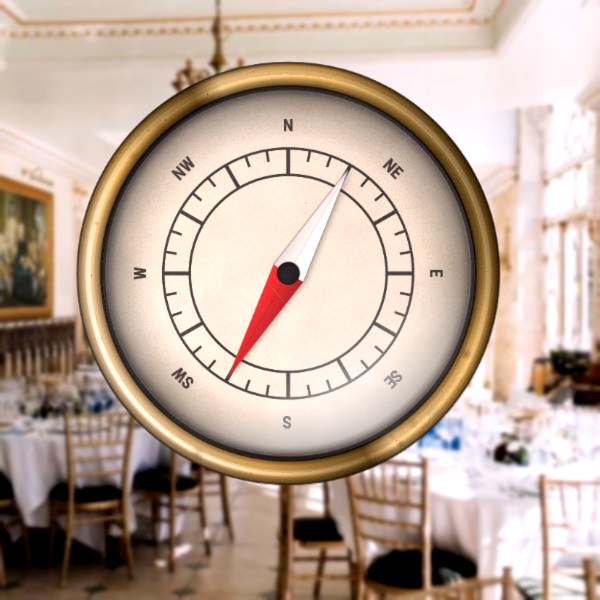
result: 210,°
